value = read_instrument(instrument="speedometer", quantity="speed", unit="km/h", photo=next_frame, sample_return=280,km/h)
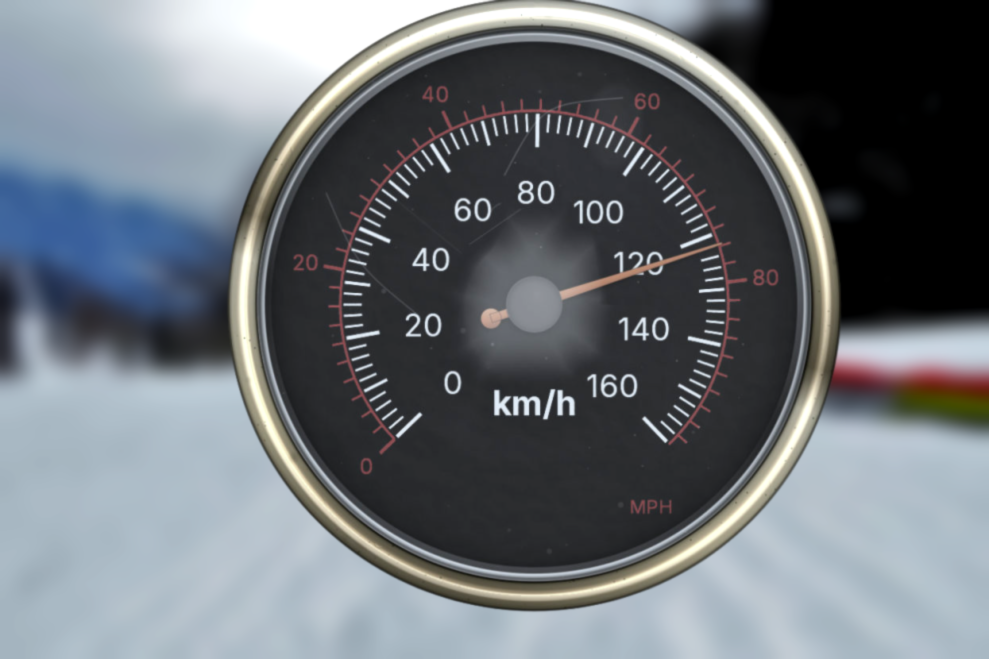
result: 122,km/h
